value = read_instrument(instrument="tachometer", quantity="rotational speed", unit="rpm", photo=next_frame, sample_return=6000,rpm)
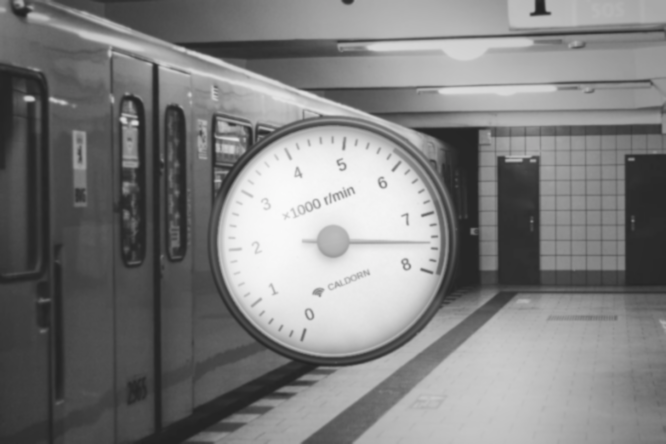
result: 7500,rpm
